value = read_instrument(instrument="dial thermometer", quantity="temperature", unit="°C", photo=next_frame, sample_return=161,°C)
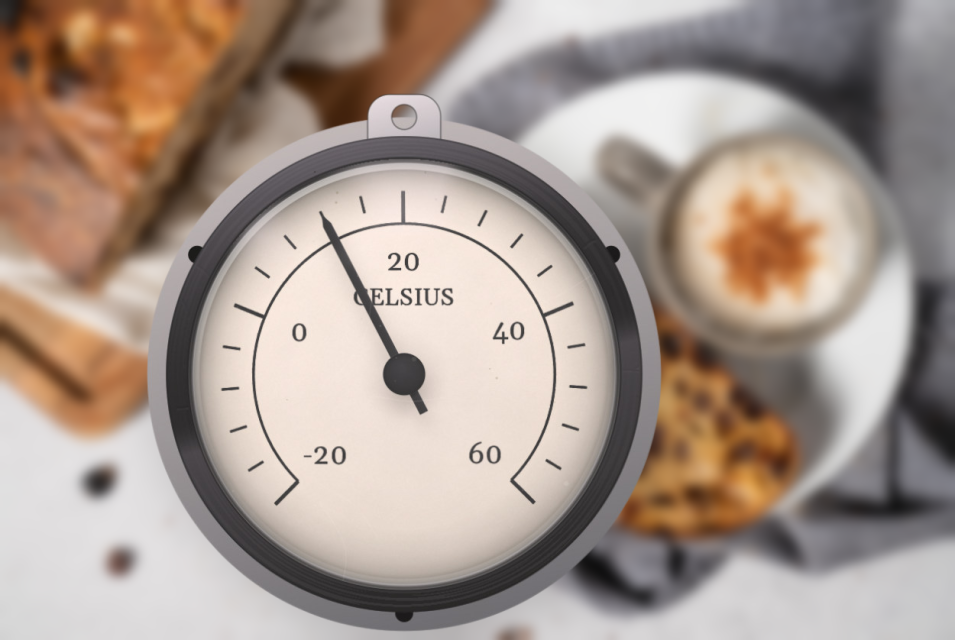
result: 12,°C
